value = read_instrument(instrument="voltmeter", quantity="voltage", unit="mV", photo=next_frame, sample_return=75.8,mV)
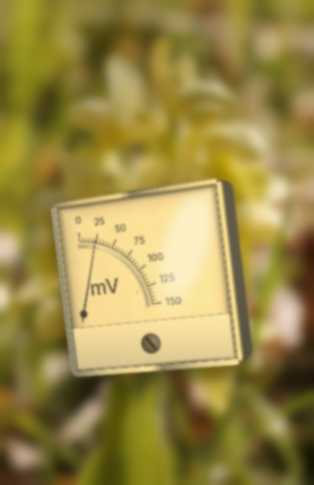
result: 25,mV
